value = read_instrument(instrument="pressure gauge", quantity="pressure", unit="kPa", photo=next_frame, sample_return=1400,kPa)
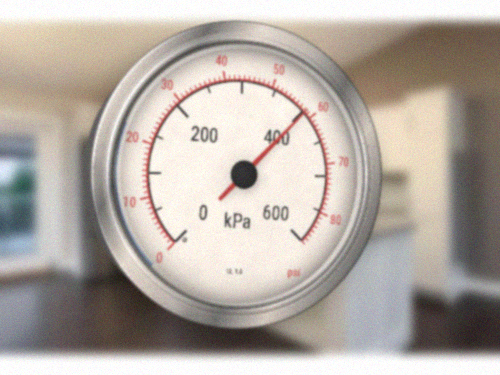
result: 400,kPa
